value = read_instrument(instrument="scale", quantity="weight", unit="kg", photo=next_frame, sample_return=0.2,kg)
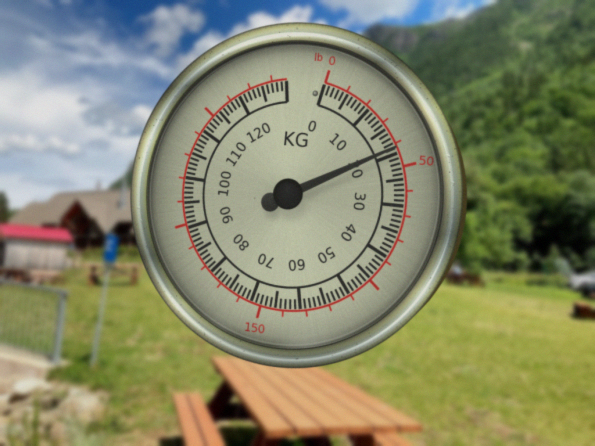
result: 19,kg
